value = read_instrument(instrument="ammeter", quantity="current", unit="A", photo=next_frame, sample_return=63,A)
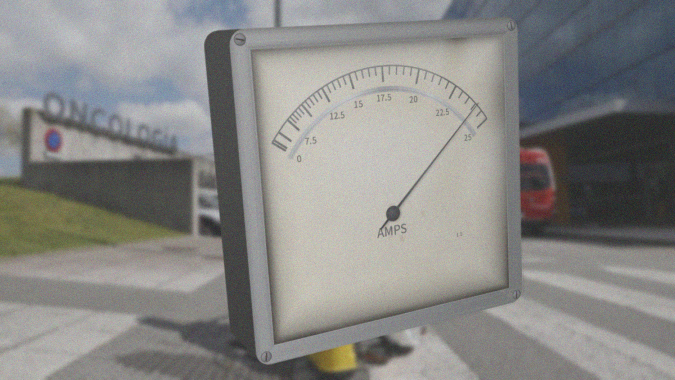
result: 24,A
